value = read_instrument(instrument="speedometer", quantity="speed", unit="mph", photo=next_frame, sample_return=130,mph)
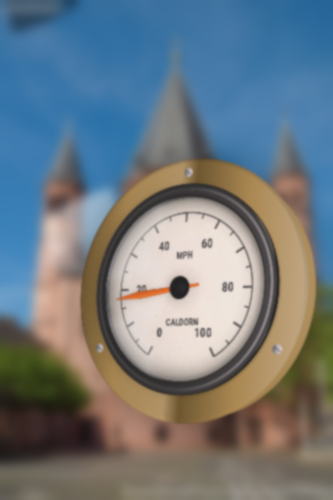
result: 17.5,mph
